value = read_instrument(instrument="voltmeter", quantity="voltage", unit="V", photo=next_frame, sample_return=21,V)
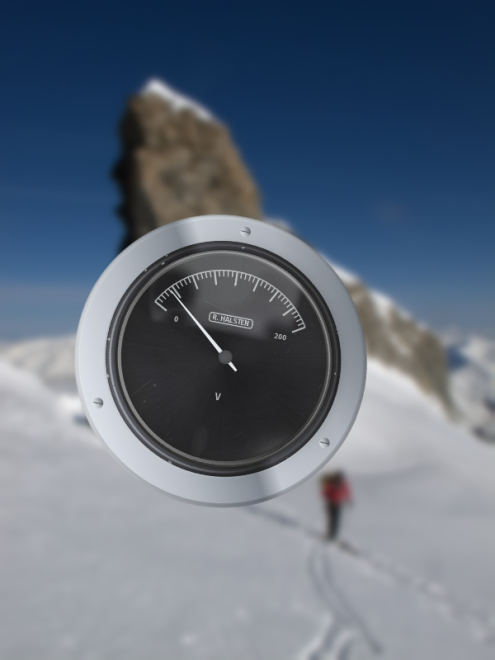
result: 20,V
